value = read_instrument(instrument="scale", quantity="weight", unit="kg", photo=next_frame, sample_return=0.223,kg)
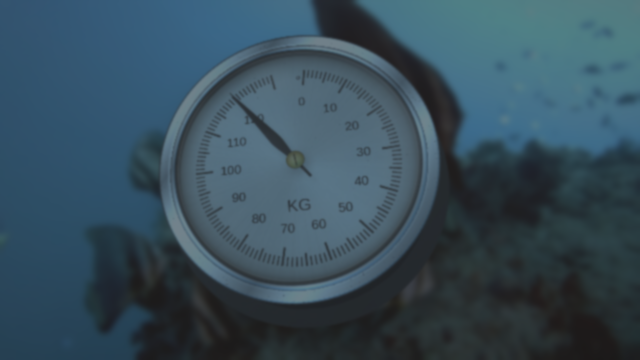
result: 120,kg
